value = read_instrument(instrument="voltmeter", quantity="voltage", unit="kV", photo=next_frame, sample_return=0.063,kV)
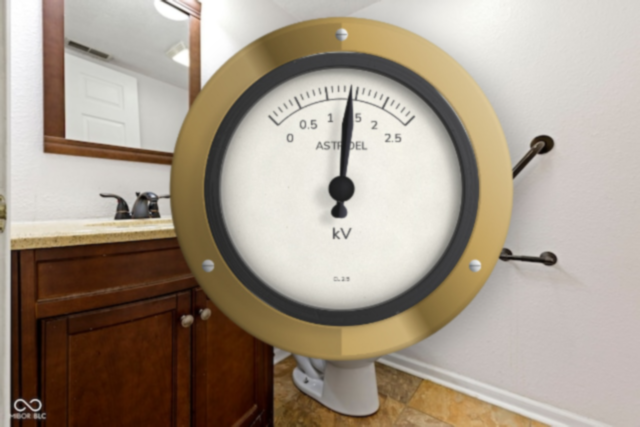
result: 1.4,kV
